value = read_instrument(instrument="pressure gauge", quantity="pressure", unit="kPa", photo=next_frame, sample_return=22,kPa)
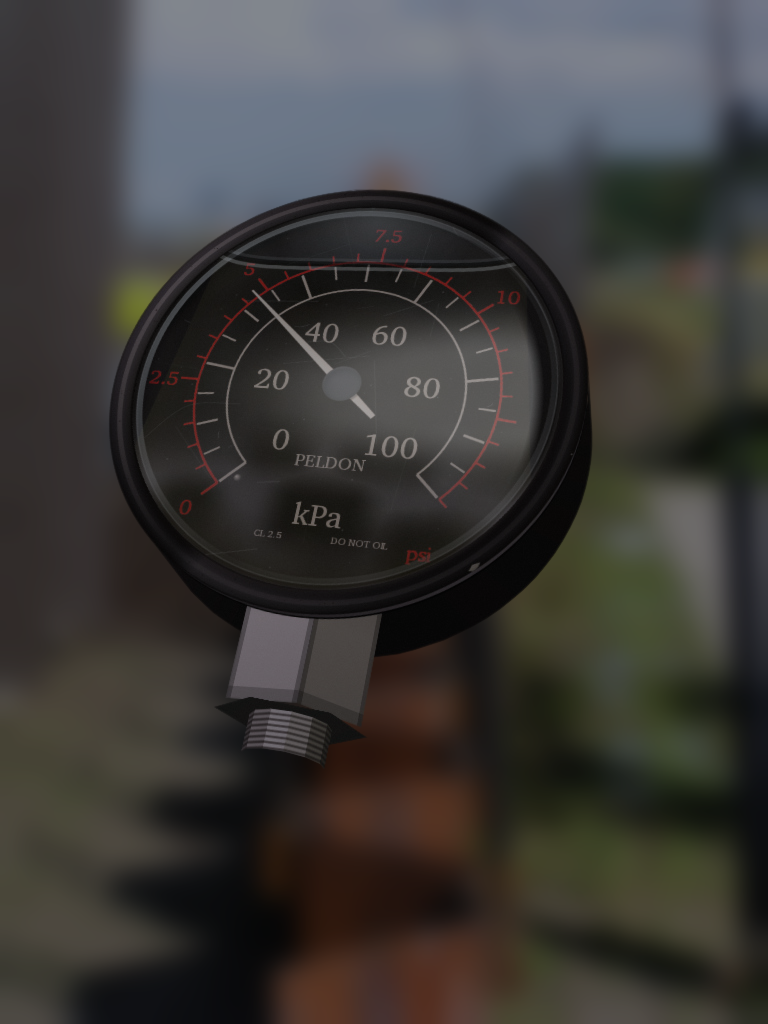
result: 32.5,kPa
